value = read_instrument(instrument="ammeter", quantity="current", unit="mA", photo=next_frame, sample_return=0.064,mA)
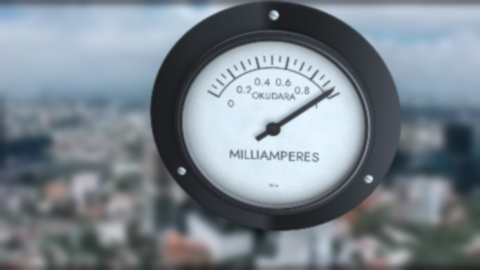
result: 0.95,mA
